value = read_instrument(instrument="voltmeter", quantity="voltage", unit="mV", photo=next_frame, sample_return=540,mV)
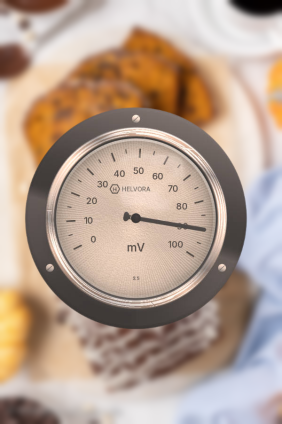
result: 90,mV
